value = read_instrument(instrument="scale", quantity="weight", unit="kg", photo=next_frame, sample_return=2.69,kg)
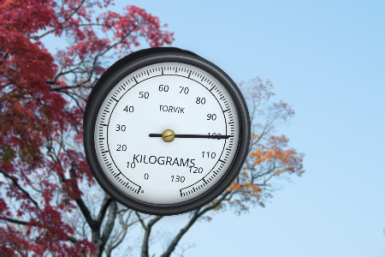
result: 100,kg
